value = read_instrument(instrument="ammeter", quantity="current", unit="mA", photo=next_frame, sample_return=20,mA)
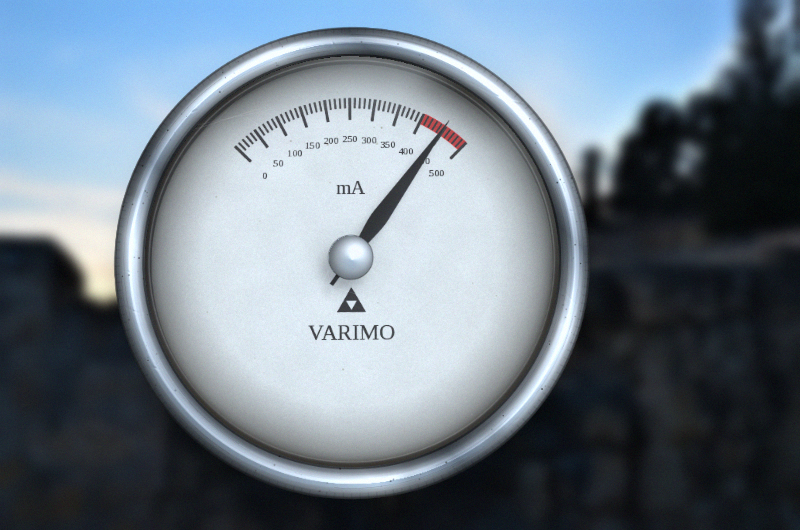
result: 450,mA
